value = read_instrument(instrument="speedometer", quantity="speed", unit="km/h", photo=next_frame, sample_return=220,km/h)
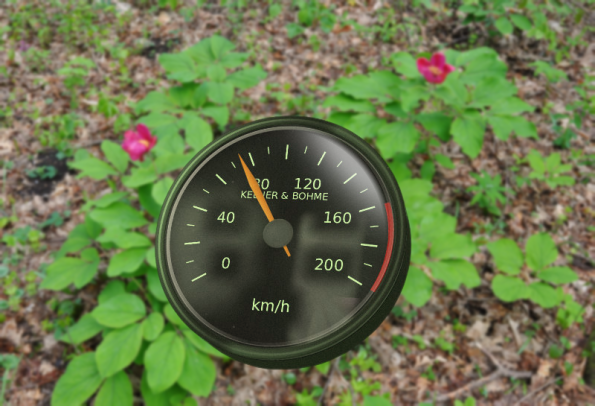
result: 75,km/h
